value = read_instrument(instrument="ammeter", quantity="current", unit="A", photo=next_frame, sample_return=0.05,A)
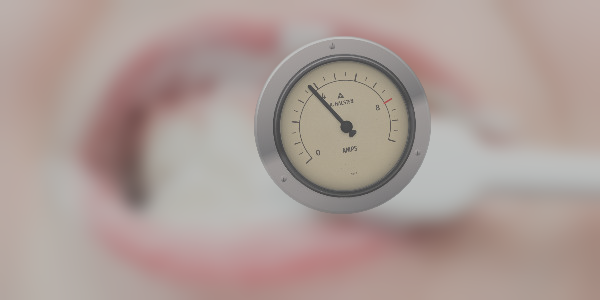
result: 3.75,A
